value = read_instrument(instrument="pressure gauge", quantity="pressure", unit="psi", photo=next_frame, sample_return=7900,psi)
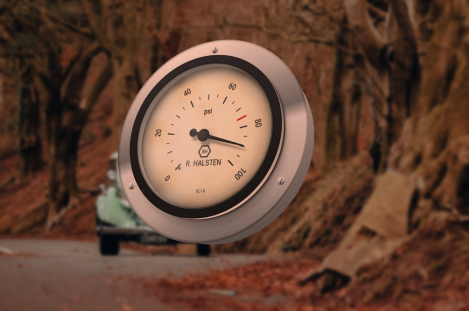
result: 90,psi
